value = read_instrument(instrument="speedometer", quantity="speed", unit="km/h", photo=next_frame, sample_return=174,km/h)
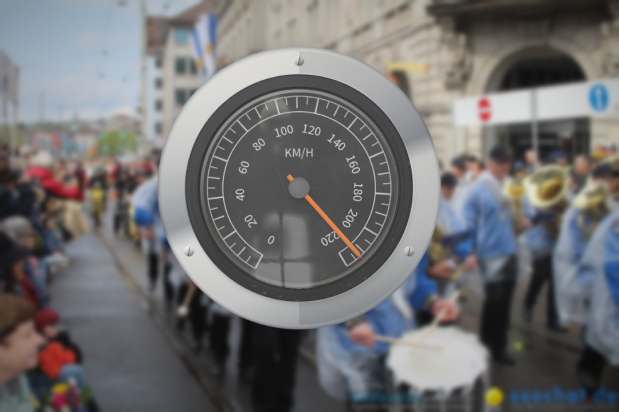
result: 212.5,km/h
